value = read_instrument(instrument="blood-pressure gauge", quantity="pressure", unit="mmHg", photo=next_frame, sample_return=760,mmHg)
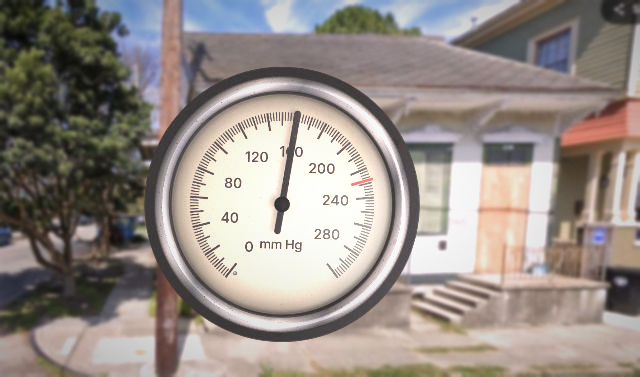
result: 160,mmHg
